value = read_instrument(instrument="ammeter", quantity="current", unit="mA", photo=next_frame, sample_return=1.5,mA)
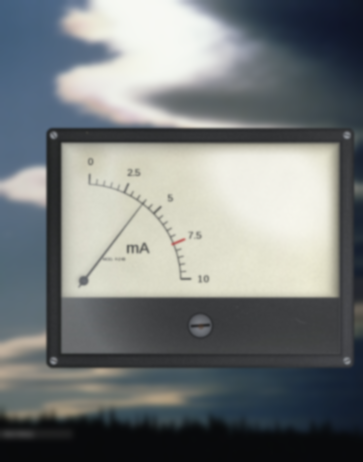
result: 4,mA
